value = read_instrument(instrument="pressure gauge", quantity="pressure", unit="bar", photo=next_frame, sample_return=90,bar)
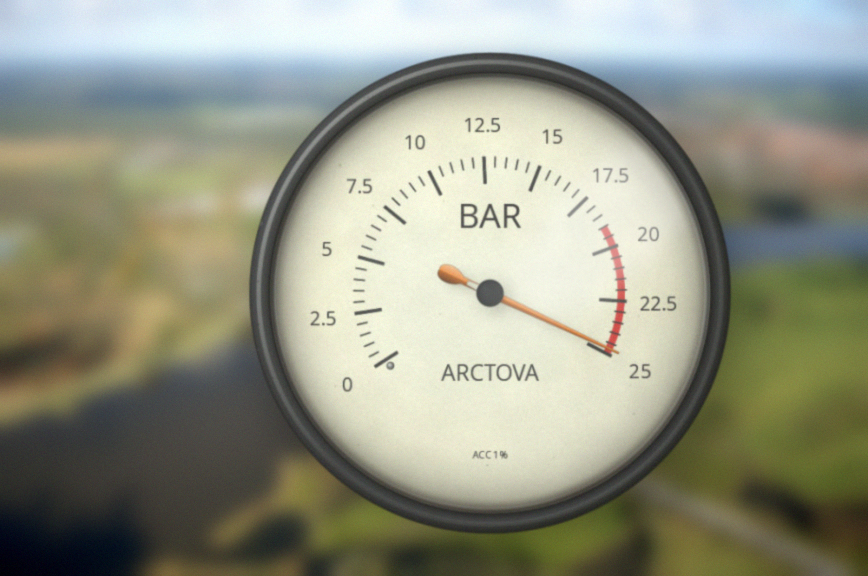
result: 24.75,bar
